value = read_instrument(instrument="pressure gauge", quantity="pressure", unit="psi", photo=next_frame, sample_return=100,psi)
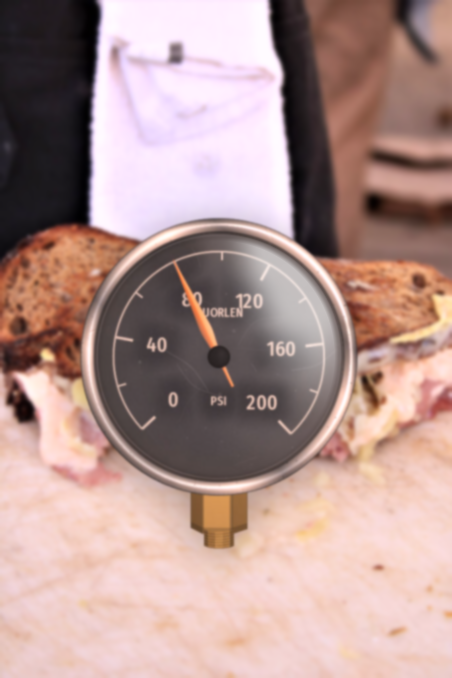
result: 80,psi
